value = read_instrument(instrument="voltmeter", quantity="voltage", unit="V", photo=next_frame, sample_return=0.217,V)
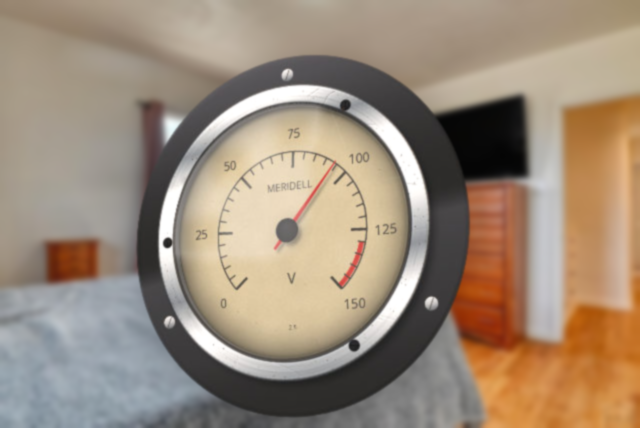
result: 95,V
